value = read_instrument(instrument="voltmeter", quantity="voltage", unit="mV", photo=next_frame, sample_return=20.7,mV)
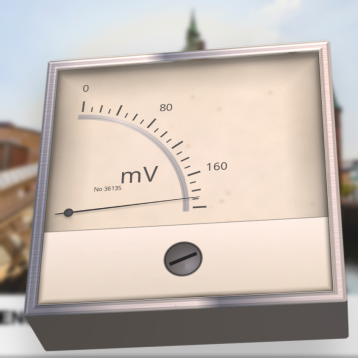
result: 190,mV
